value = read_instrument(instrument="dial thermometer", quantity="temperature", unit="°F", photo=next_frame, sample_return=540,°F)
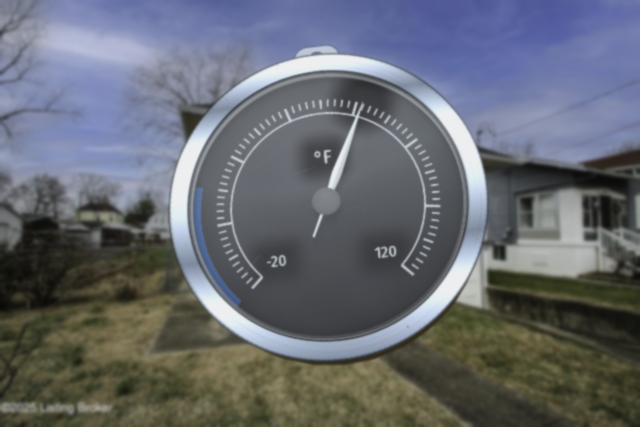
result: 62,°F
